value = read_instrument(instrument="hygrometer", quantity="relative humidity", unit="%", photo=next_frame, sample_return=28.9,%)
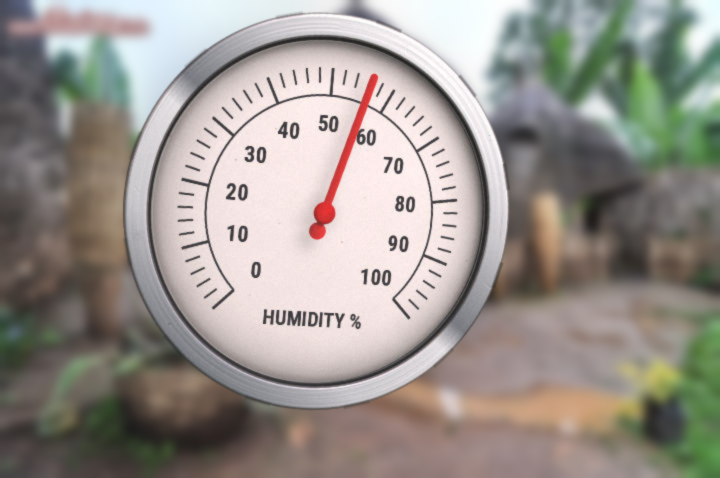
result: 56,%
